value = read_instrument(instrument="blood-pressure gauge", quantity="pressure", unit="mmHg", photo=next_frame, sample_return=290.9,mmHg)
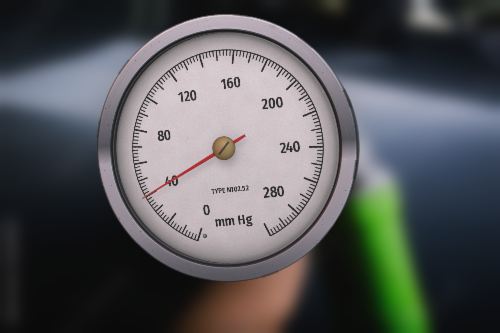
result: 40,mmHg
